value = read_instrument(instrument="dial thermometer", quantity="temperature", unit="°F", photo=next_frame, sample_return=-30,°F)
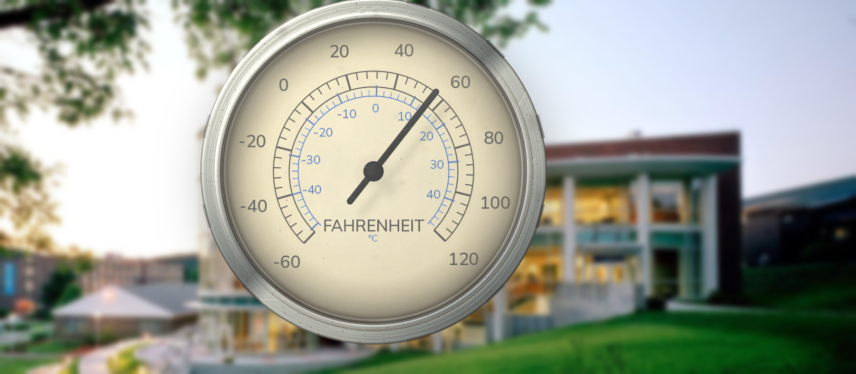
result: 56,°F
